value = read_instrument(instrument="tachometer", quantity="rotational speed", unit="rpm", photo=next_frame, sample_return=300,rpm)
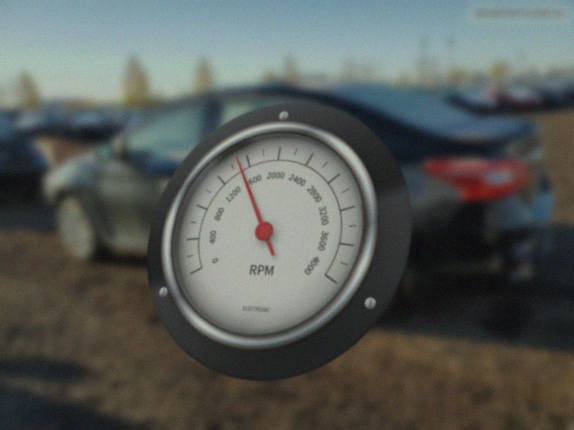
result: 1500,rpm
